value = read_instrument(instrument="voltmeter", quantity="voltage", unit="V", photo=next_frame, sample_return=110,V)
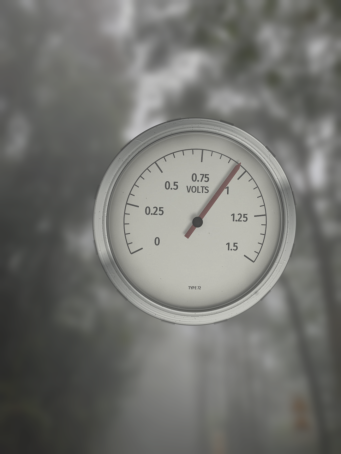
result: 0.95,V
